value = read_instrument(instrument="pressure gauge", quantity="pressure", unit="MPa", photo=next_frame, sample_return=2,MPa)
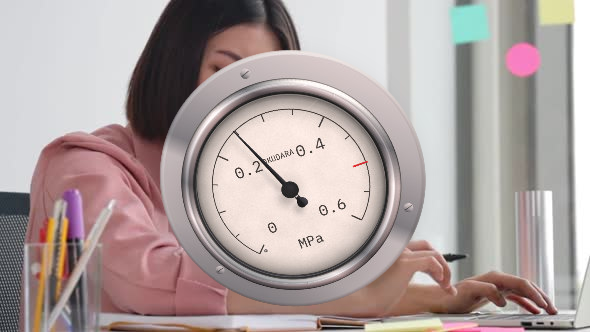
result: 0.25,MPa
